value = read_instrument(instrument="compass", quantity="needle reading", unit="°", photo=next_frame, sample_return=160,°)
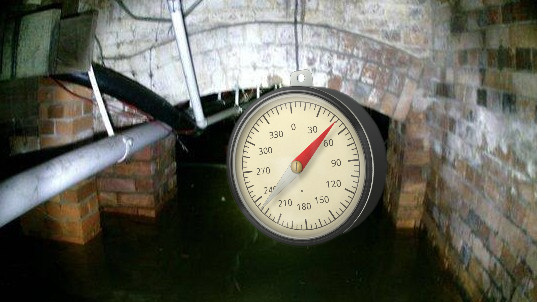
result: 50,°
